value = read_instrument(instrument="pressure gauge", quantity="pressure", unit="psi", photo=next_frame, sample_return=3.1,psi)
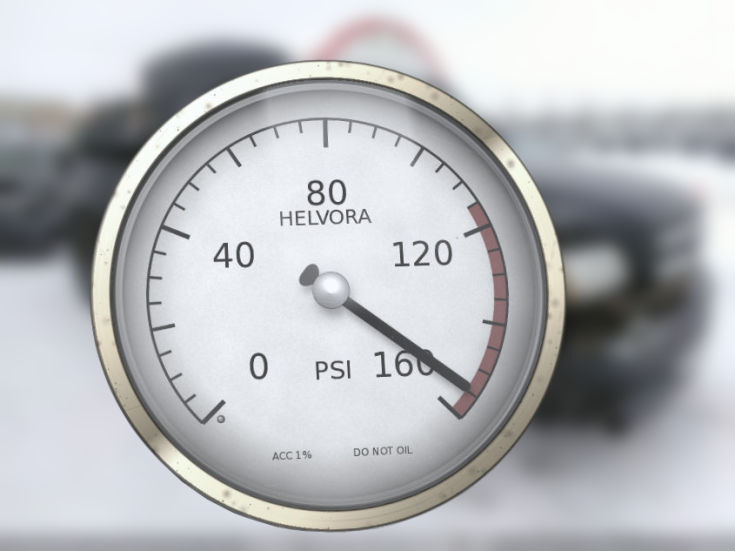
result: 155,psi
